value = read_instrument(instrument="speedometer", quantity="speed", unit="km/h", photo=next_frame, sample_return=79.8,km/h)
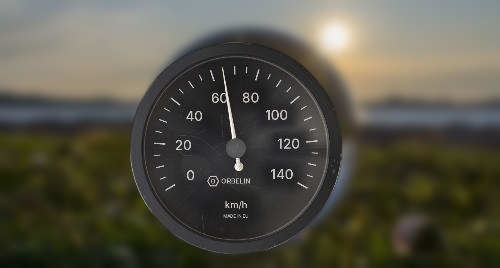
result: 65,km/h
